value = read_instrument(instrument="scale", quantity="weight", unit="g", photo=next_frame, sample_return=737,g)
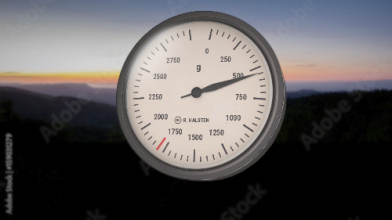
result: 550,g
